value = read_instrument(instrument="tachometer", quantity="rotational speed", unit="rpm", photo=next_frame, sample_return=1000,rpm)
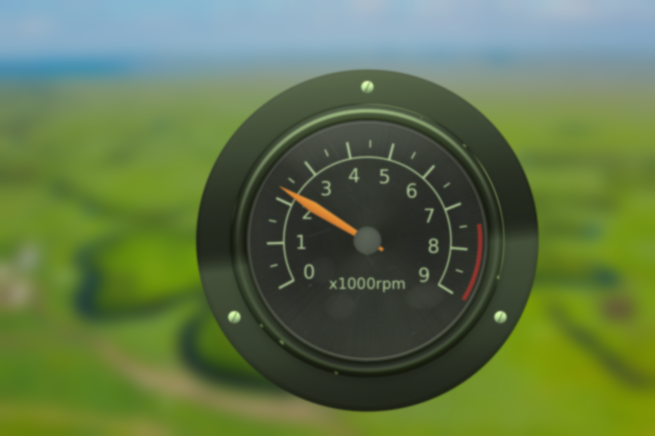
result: 2250,rpm
